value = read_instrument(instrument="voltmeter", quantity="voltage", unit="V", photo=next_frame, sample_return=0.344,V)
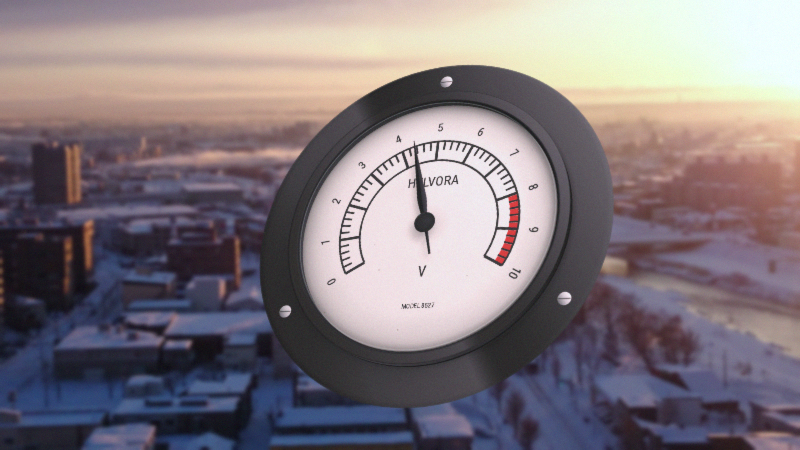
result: 4.4,V
